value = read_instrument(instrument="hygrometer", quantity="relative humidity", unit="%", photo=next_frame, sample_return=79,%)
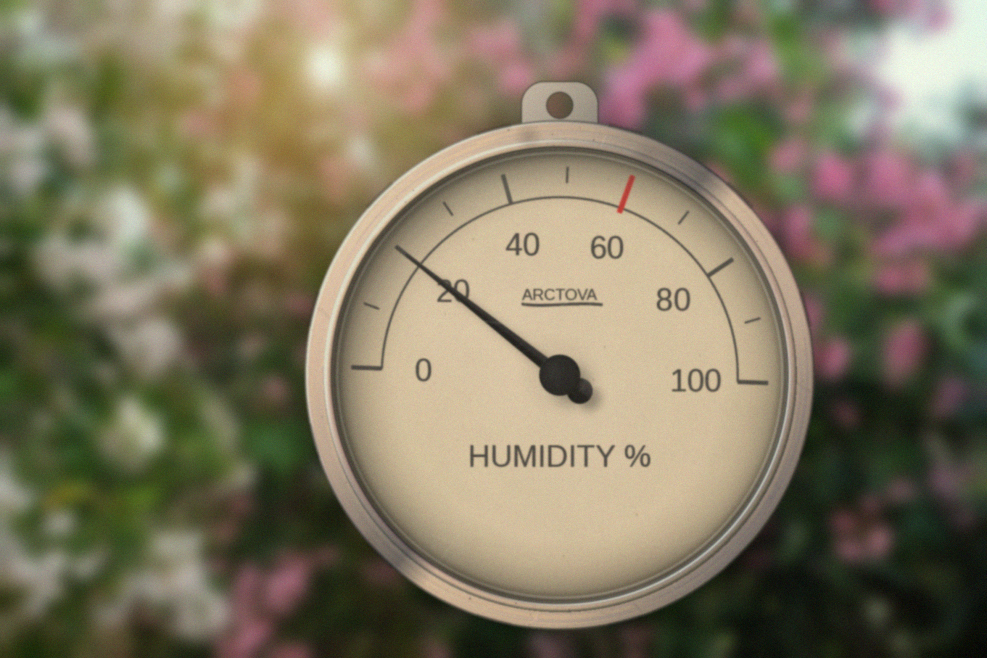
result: 20,%
